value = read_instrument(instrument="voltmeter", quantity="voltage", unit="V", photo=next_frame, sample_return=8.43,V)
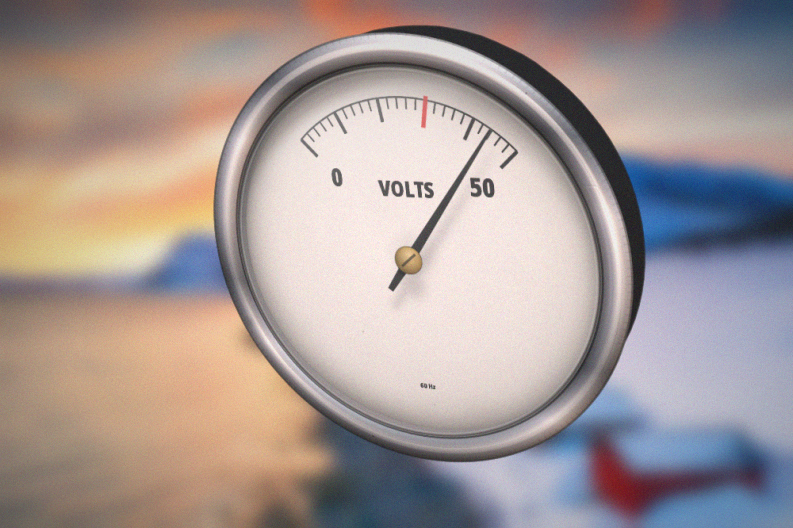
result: 44,V
